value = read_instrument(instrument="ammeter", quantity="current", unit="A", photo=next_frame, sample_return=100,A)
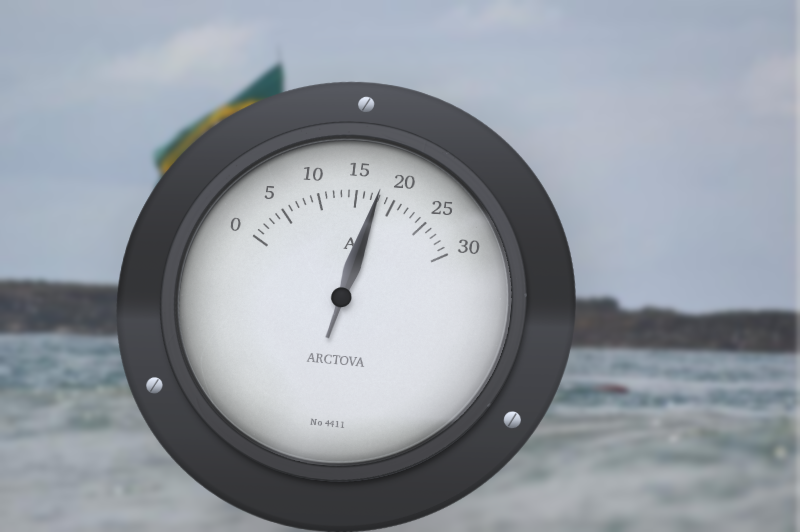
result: 18,A
